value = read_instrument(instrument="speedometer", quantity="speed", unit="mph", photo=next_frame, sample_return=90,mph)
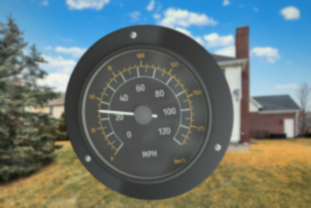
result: 25,mph
